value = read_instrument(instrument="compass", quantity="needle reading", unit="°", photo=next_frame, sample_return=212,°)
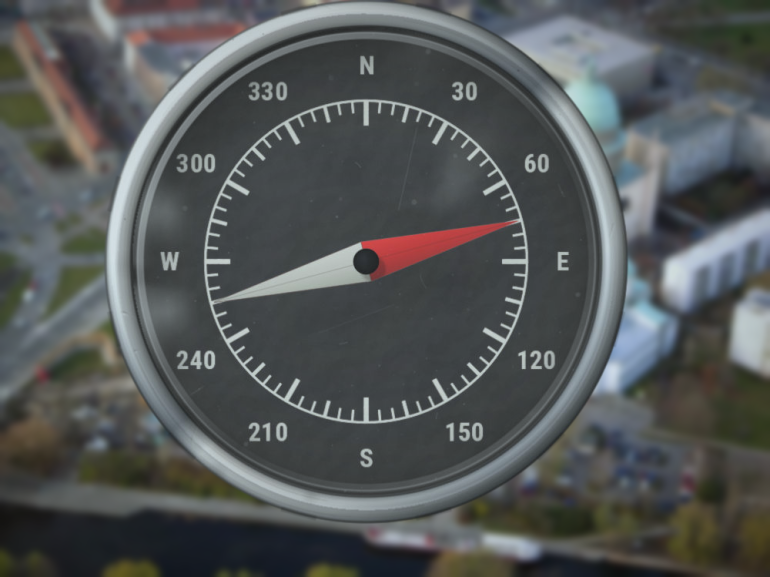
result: 75,°
